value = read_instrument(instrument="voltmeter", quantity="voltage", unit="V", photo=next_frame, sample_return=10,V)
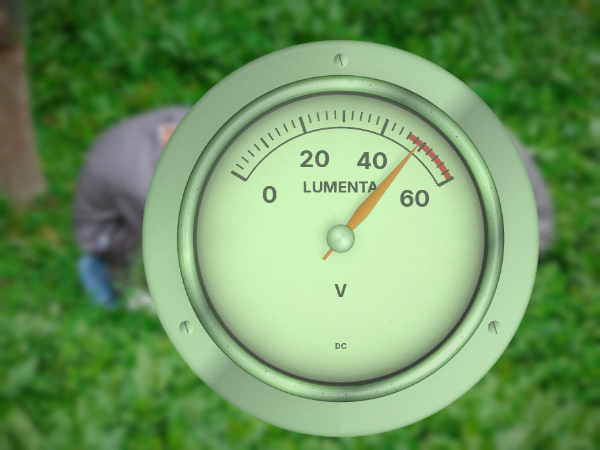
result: 49,V
